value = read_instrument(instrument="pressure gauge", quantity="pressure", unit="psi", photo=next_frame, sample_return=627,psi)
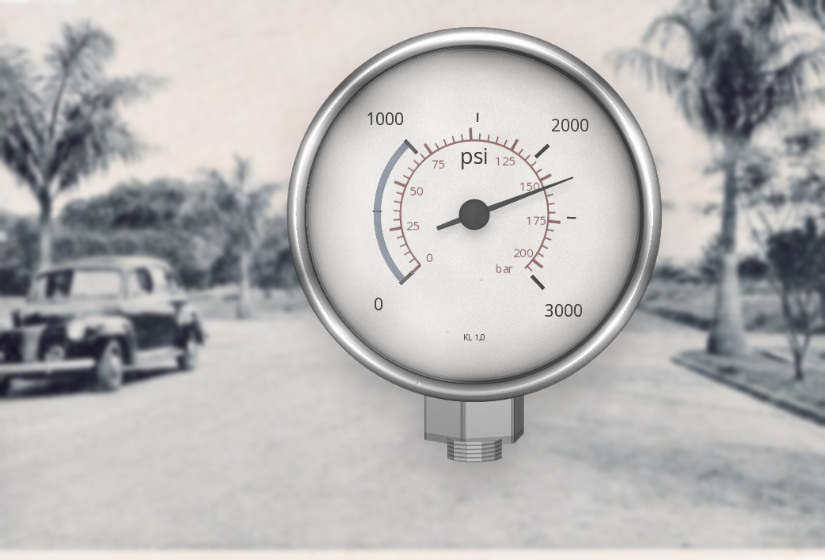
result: 2250,psi
